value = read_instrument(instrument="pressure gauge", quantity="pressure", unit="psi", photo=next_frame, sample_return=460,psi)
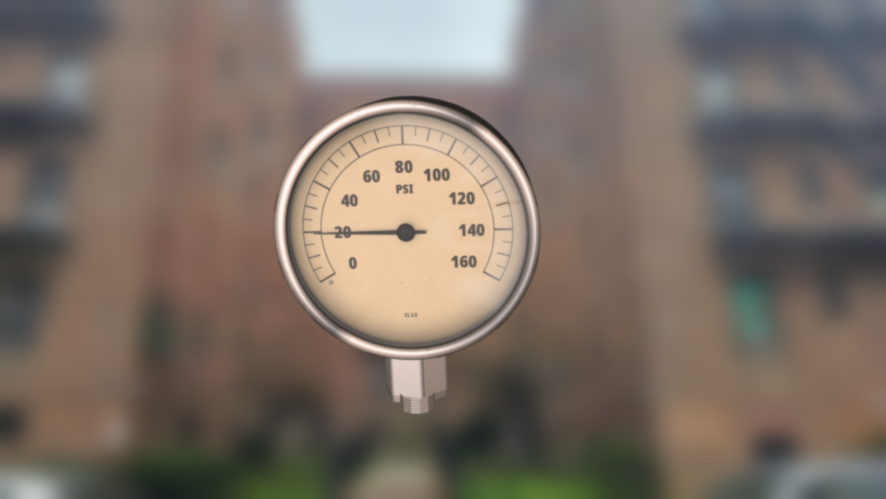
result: 20,psi
